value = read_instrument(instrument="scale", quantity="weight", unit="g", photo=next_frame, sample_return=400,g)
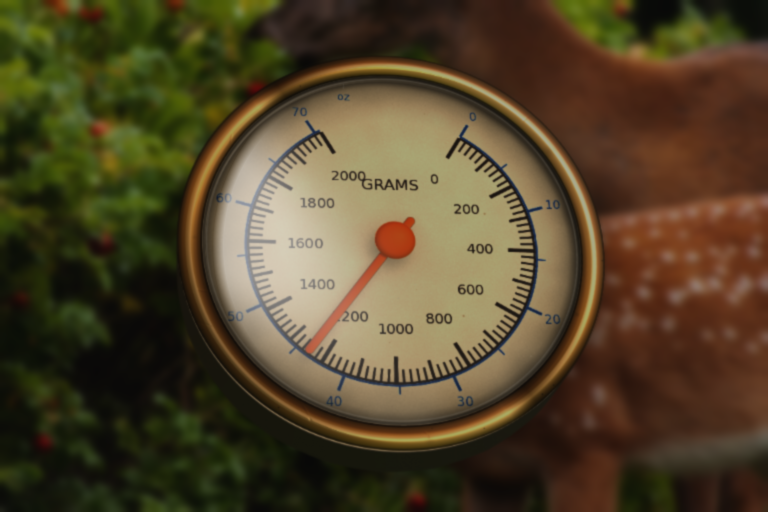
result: 1240,g
